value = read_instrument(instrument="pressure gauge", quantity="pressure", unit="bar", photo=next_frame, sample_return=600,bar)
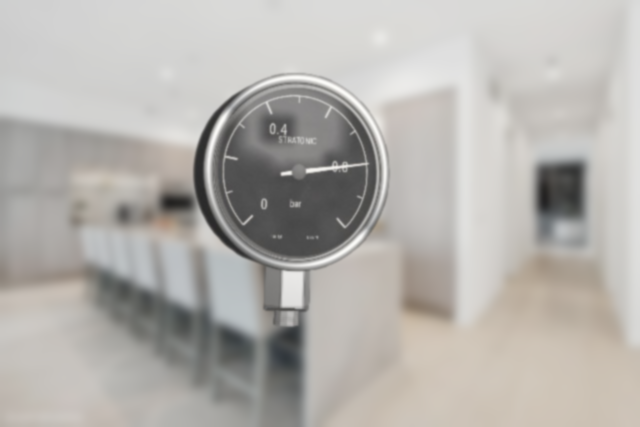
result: 0.8,bar
